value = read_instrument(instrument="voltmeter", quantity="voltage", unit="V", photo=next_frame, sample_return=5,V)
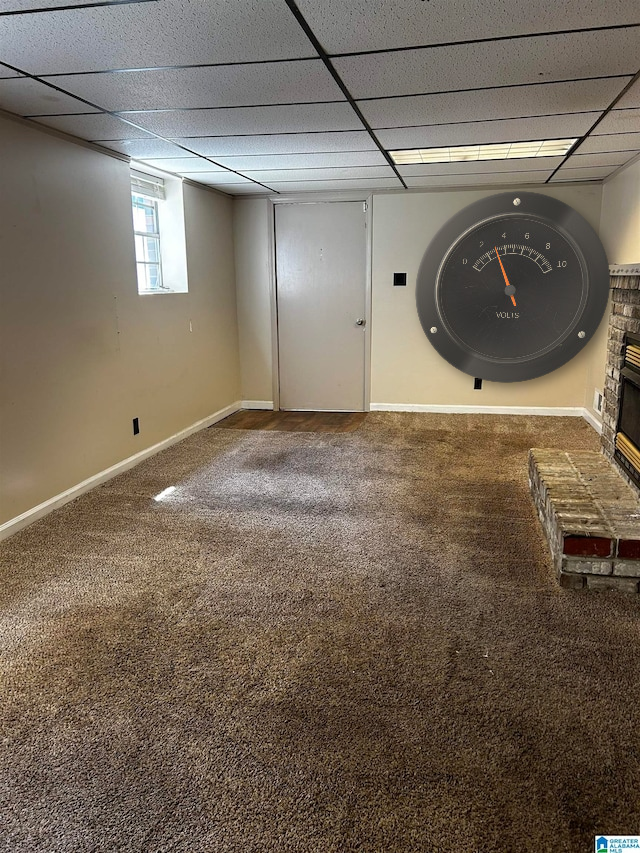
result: 3,V
